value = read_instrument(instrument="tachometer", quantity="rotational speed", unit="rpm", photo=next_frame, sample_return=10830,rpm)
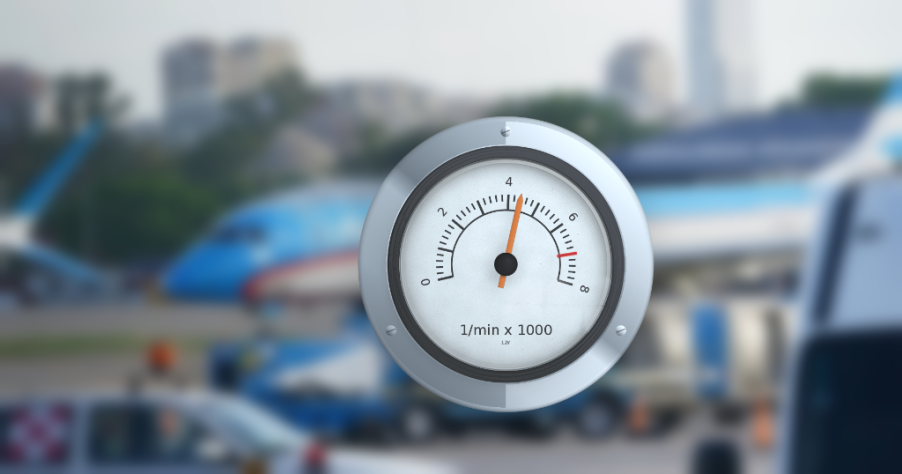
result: 4400,rpm
